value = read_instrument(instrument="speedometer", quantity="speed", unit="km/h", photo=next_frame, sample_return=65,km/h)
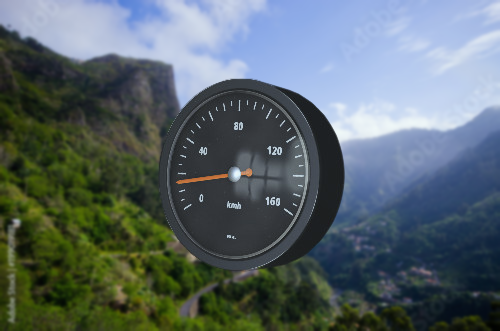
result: 15,km/h
